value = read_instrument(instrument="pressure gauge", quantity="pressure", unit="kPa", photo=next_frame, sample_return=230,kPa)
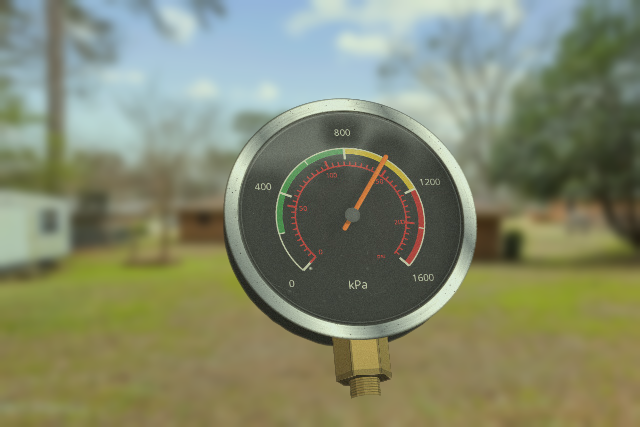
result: 1000,kPa
